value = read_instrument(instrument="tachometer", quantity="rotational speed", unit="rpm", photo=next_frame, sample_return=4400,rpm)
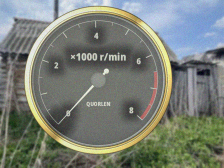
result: 0,rpm
